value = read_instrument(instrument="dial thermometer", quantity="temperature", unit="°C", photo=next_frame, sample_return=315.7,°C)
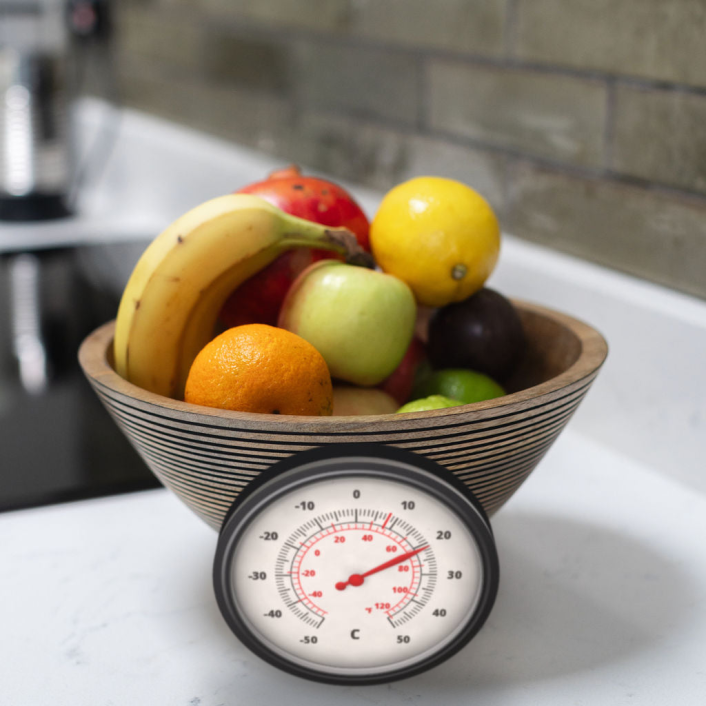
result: 20,°C
